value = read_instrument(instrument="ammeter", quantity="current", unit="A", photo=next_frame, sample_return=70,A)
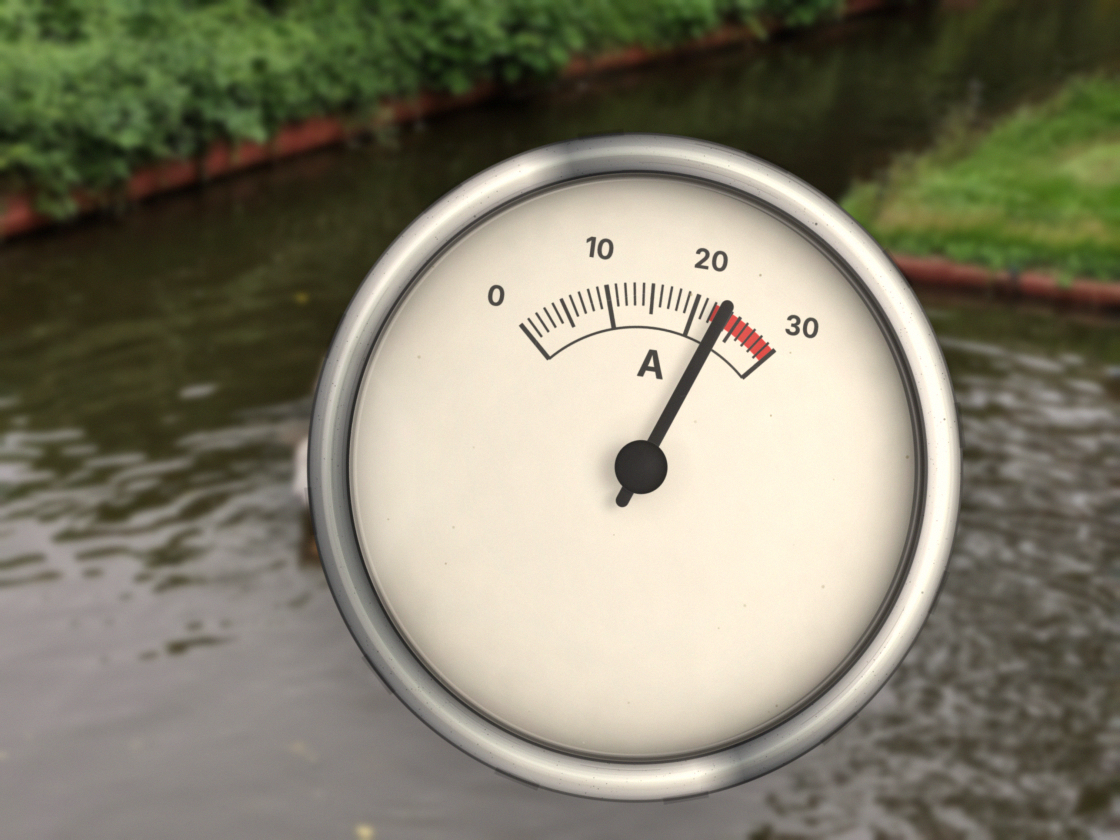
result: 23,A
